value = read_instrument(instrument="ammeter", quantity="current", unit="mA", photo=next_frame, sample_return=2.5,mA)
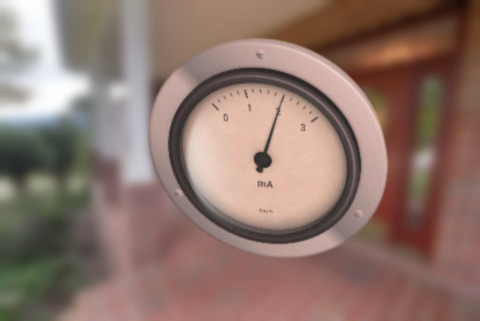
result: 2,mA
